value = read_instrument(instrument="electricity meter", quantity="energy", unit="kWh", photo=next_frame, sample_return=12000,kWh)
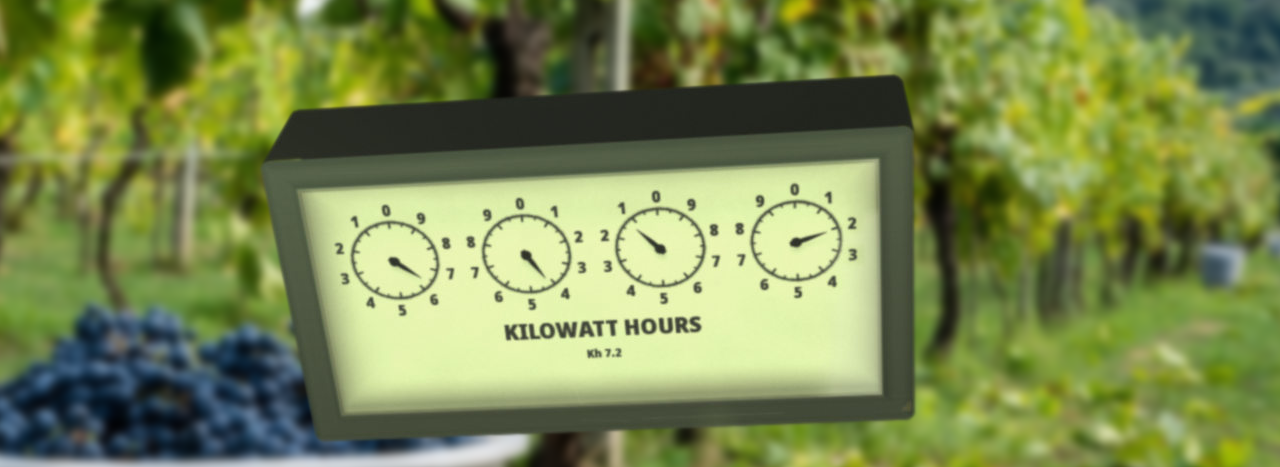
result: 6412,kWh
